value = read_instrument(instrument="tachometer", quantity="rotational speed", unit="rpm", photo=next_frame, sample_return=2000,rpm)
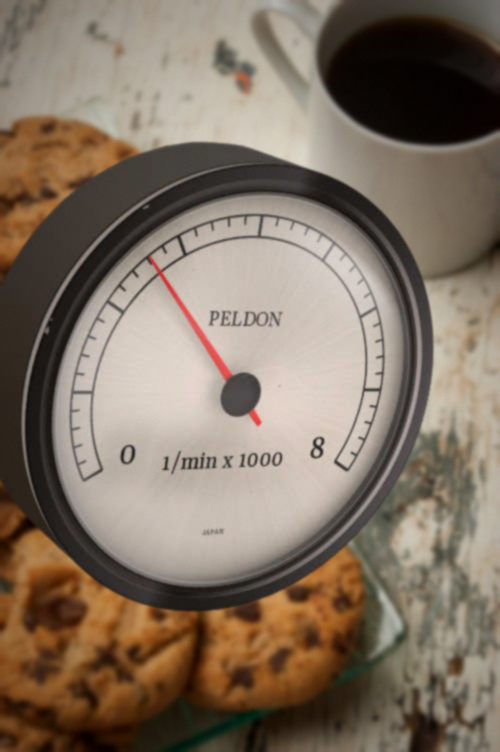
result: 2600,rpm
